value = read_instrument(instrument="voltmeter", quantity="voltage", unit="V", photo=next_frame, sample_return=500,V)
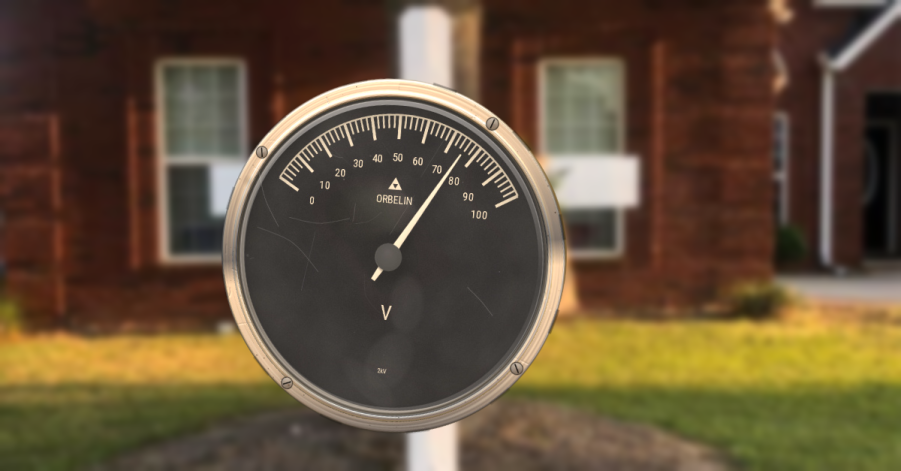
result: 76,V
